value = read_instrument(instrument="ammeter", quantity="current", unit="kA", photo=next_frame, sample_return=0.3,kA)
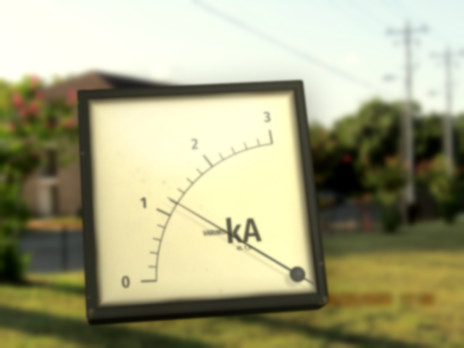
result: 1.2,kA
